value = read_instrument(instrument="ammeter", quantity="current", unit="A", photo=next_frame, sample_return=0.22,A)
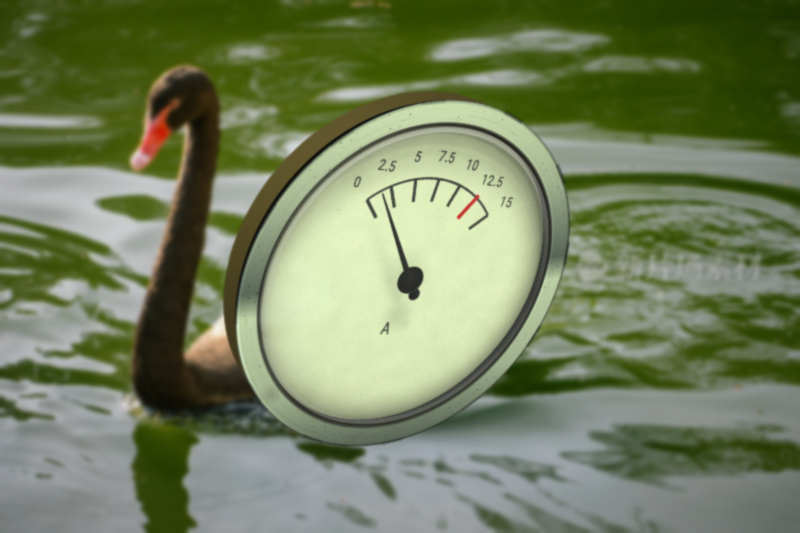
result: 1.25,A
